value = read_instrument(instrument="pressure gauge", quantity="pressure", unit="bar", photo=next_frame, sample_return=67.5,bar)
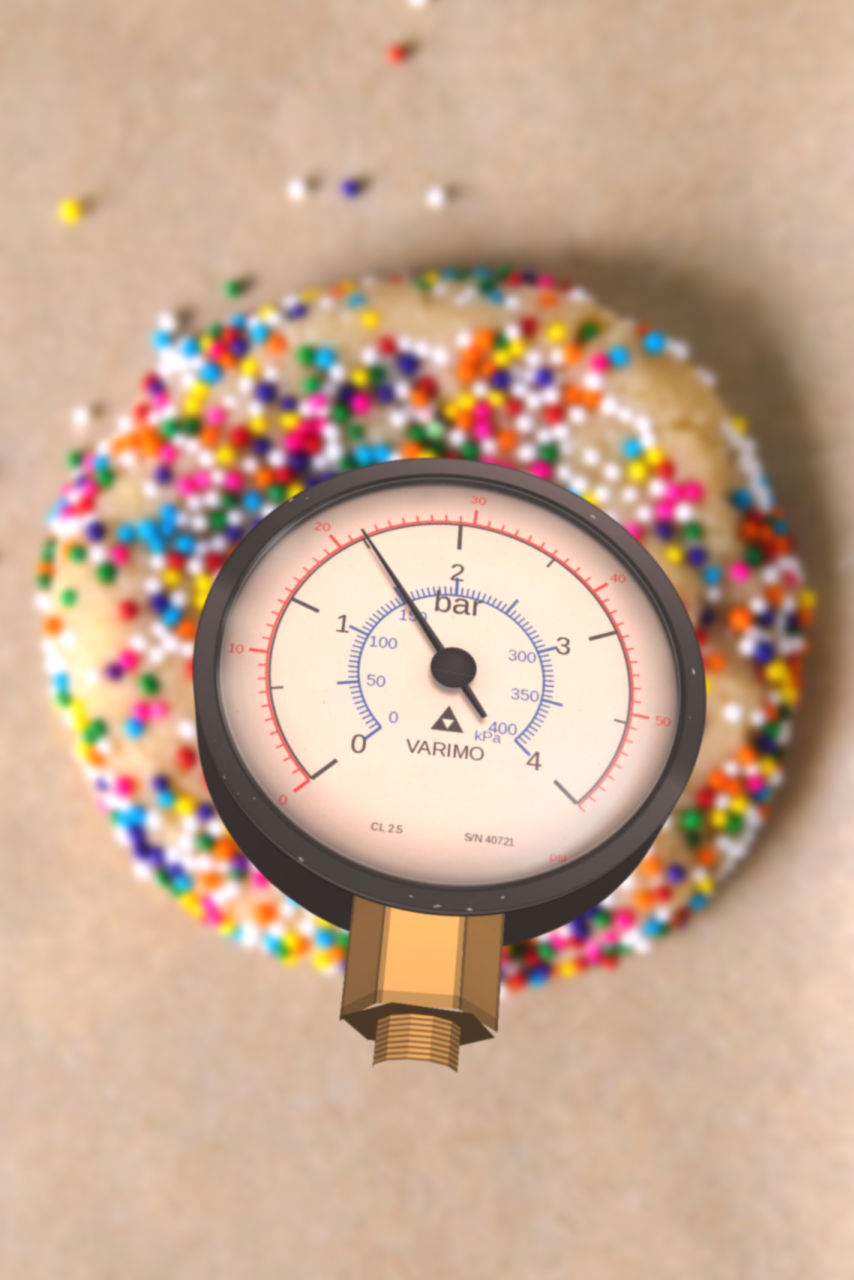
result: 1.5,bar
